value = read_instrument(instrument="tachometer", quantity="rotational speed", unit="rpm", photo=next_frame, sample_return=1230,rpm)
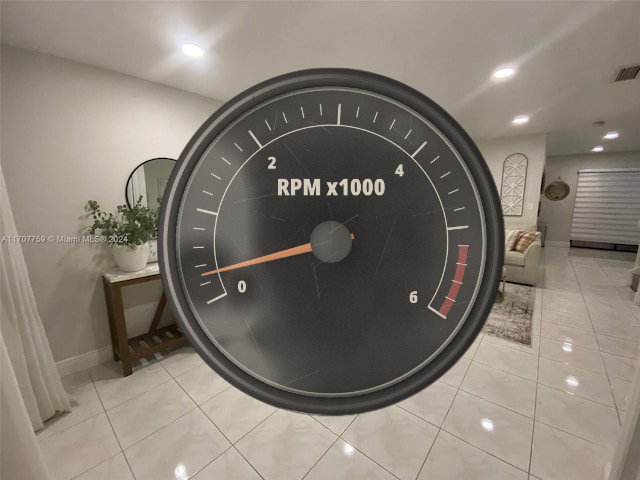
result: 300,rpm
